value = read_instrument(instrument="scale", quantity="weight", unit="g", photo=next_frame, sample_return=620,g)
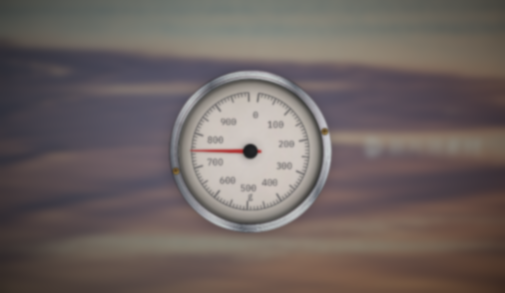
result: 750,g
